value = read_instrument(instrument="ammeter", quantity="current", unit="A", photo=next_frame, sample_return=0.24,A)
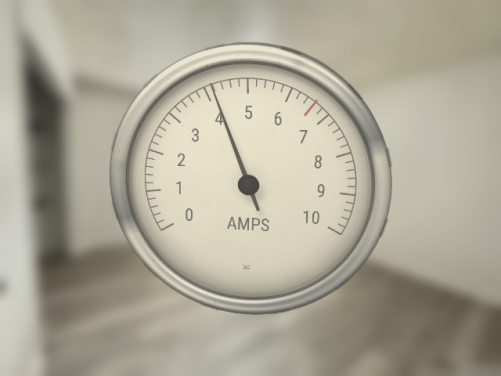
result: 4.2,A
